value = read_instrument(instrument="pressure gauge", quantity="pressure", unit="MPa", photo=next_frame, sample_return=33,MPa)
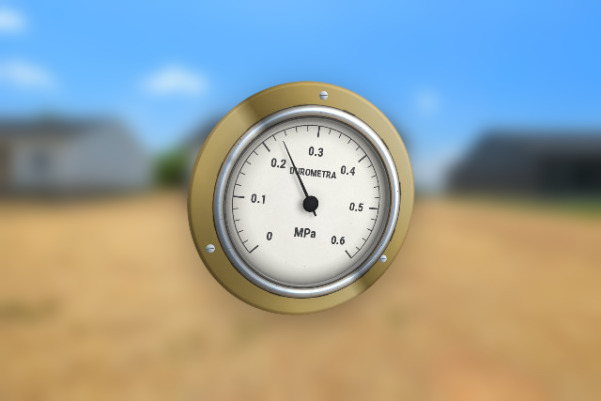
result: 0.23,MPa
